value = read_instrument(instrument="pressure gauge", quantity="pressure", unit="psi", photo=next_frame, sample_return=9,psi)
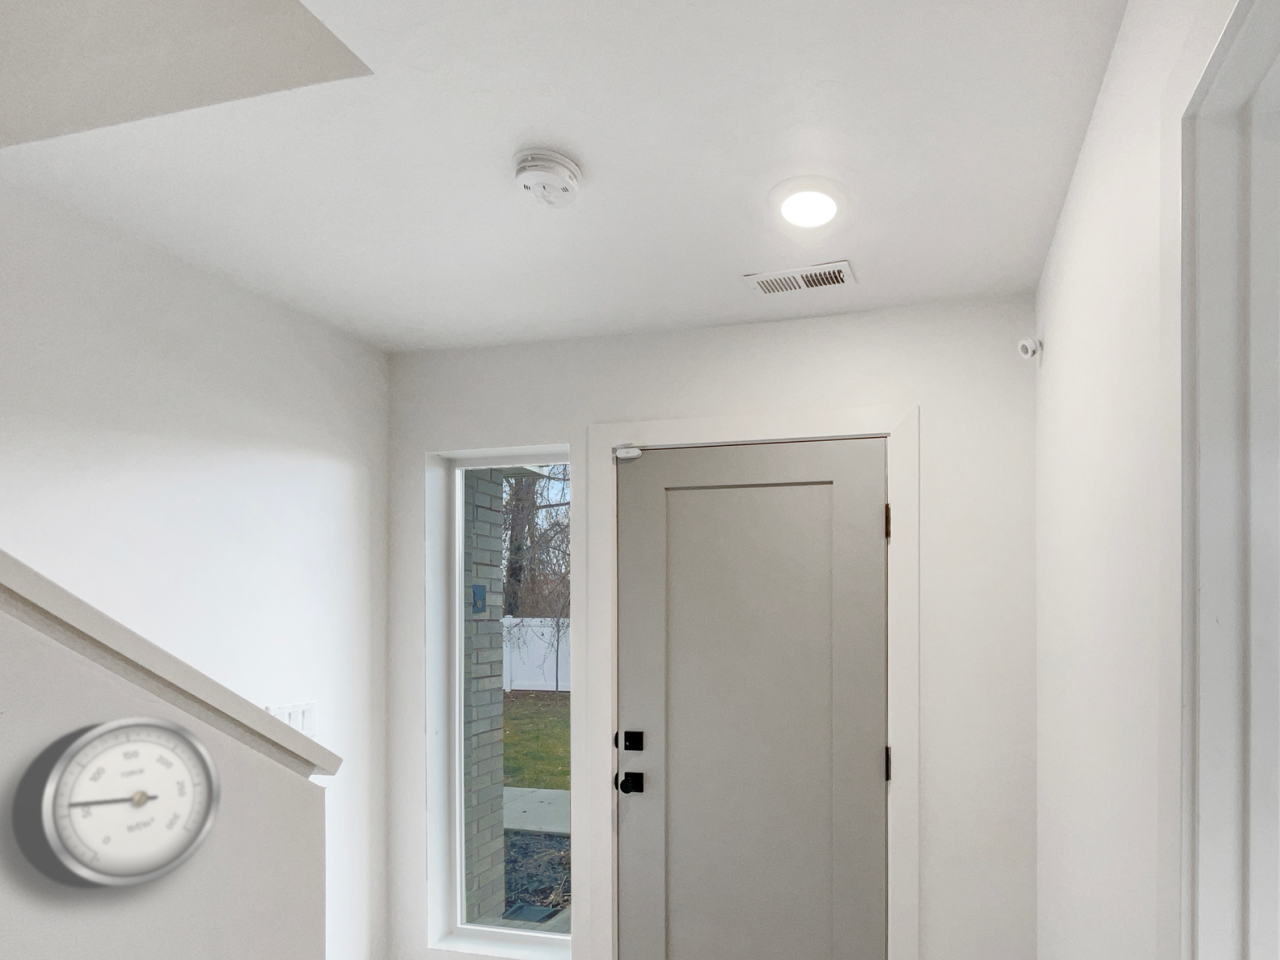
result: 60,psi
